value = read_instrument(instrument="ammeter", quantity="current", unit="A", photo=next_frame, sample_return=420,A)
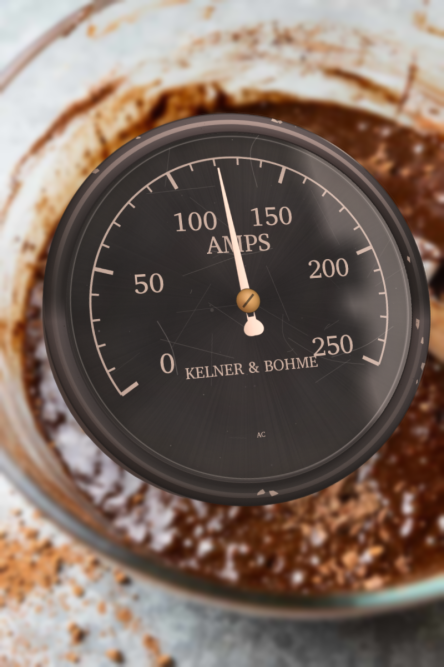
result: 120,A
